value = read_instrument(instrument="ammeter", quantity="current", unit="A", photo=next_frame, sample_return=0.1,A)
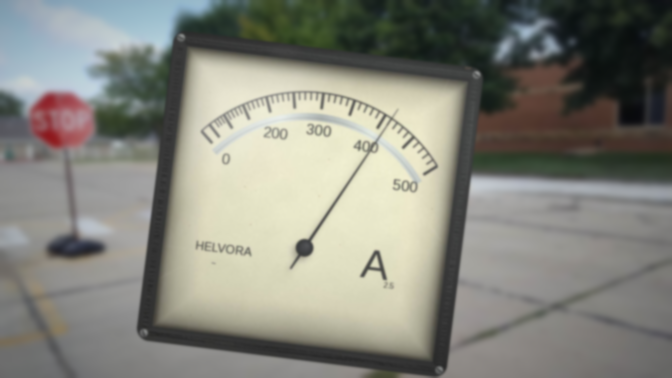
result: 410,A
